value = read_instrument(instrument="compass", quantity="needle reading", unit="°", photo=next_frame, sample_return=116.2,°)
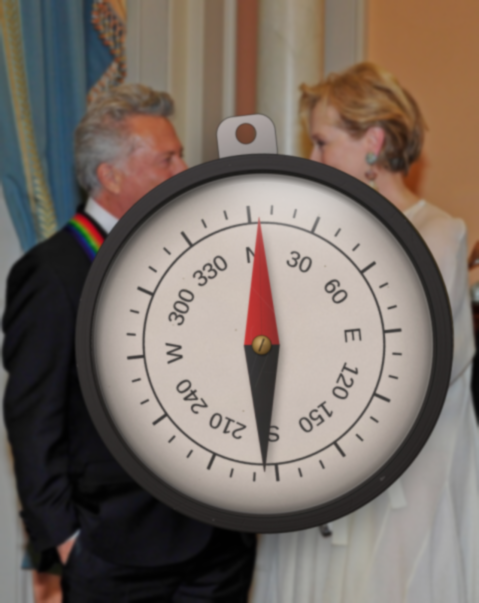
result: 5,°
